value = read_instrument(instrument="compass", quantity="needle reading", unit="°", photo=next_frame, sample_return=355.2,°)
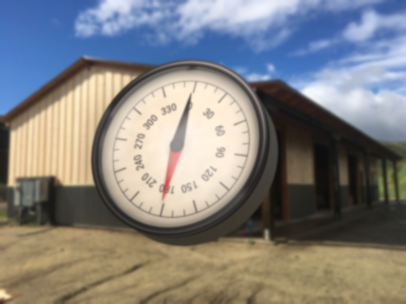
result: 180,°
